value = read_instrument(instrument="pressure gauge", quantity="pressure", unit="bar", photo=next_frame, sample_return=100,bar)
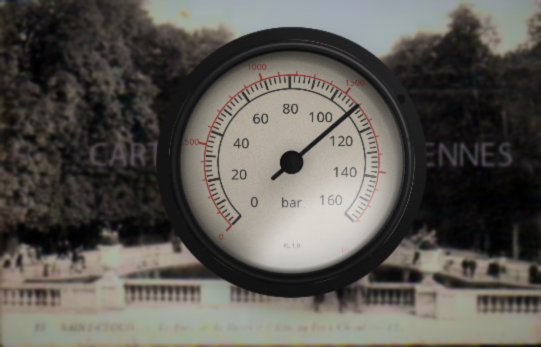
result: 110,bar
